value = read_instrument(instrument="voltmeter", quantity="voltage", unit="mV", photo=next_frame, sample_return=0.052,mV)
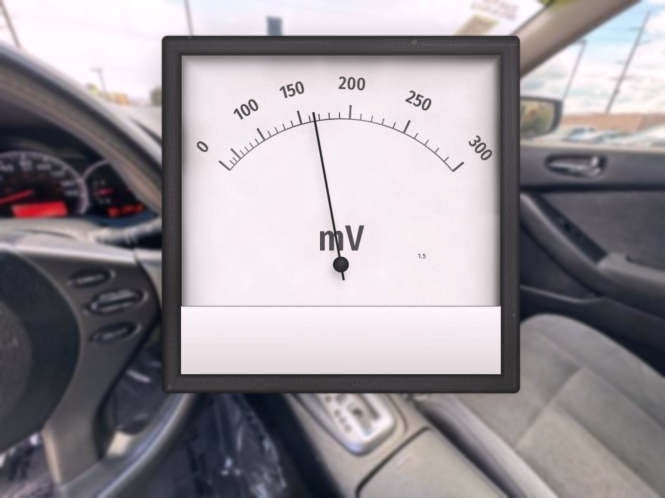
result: 165,mV
